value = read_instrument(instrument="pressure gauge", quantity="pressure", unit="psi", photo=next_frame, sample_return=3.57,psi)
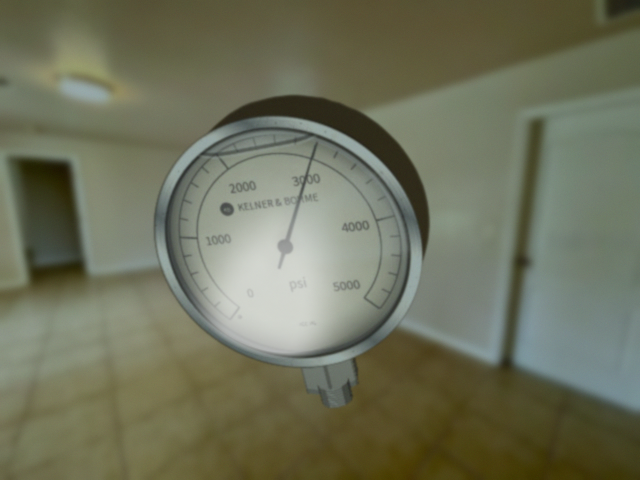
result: 3000,psi
